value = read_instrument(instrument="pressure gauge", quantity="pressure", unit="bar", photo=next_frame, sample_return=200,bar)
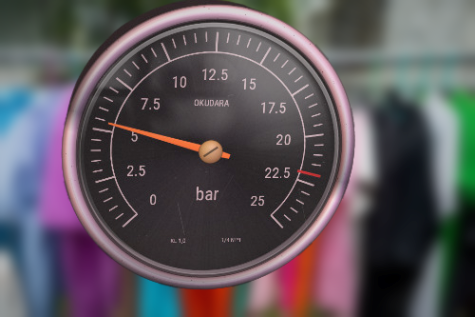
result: 5.5,bar
